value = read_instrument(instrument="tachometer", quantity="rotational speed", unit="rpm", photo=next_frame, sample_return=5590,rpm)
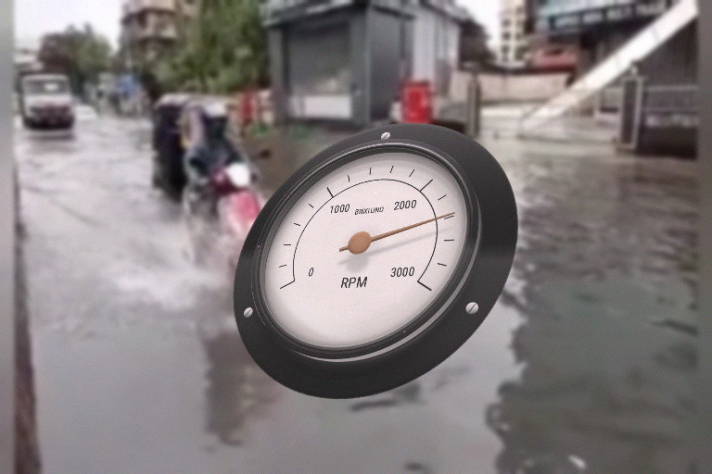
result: 2400,rpm
